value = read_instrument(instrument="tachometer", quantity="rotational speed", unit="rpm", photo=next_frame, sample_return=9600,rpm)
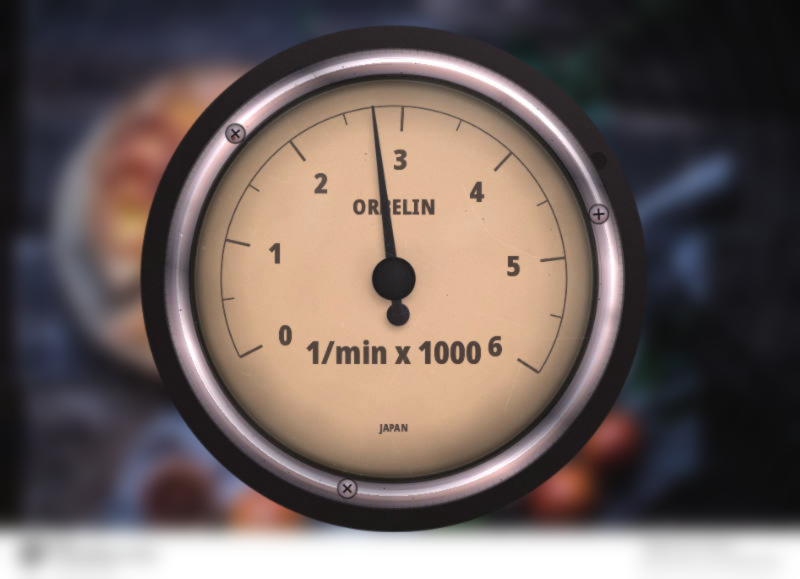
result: 2750,rpm
